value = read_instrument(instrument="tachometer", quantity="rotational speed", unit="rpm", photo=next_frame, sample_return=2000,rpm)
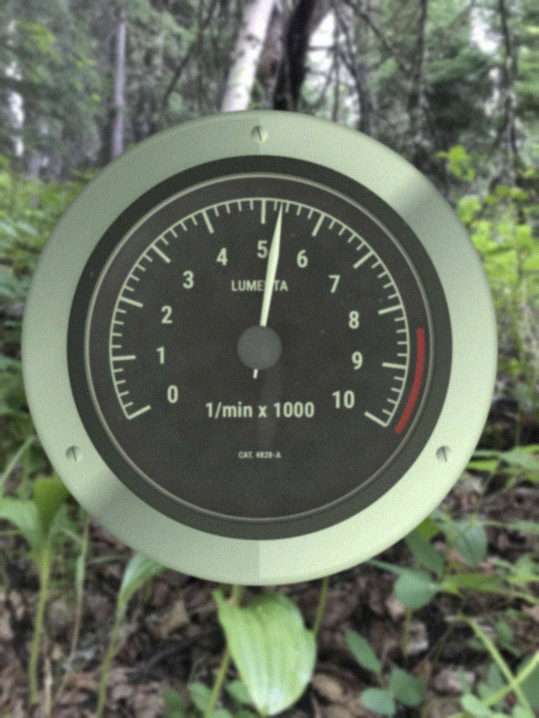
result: 5300,rpm
